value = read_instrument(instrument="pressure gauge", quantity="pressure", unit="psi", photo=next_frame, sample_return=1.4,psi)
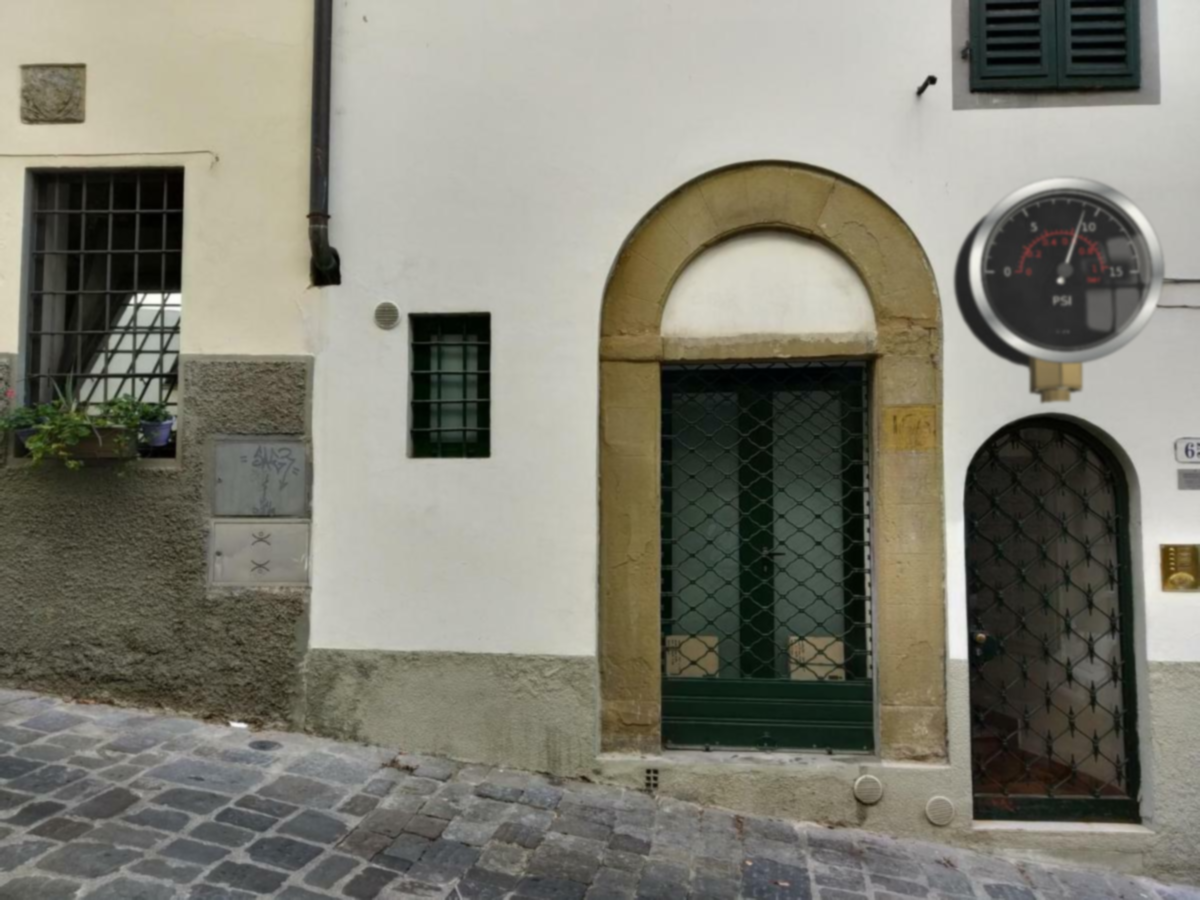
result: 9,psi
